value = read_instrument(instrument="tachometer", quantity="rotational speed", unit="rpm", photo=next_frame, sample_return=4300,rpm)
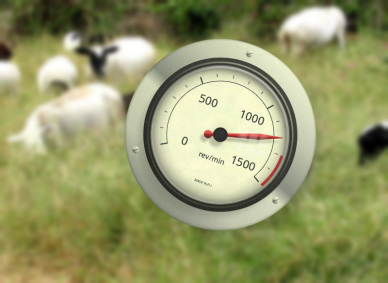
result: 1200,rpm
